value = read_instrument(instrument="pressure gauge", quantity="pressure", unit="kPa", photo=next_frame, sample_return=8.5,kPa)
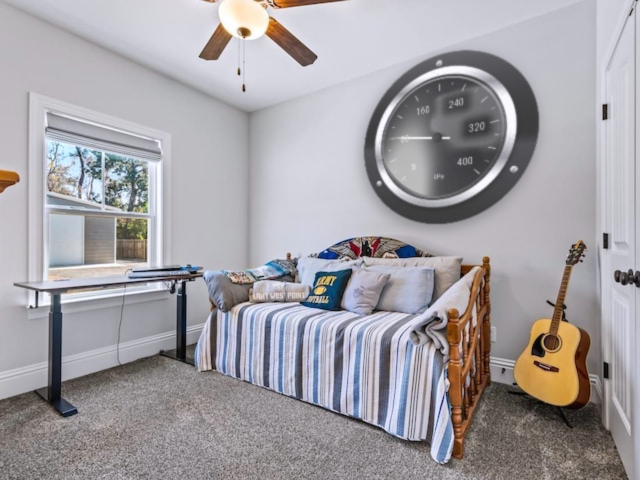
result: 80,kPa
